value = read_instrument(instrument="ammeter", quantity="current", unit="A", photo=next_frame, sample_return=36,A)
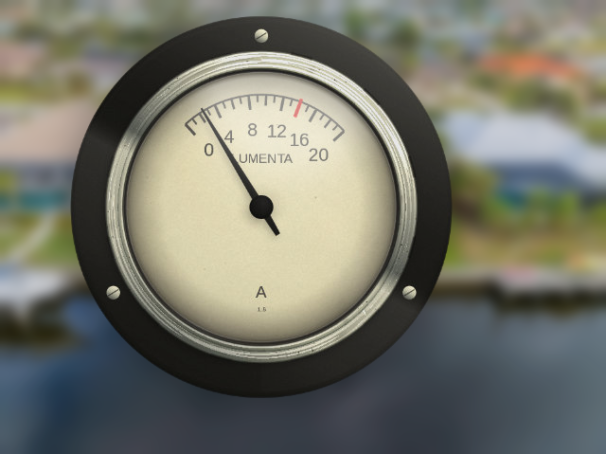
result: 2.5,A
